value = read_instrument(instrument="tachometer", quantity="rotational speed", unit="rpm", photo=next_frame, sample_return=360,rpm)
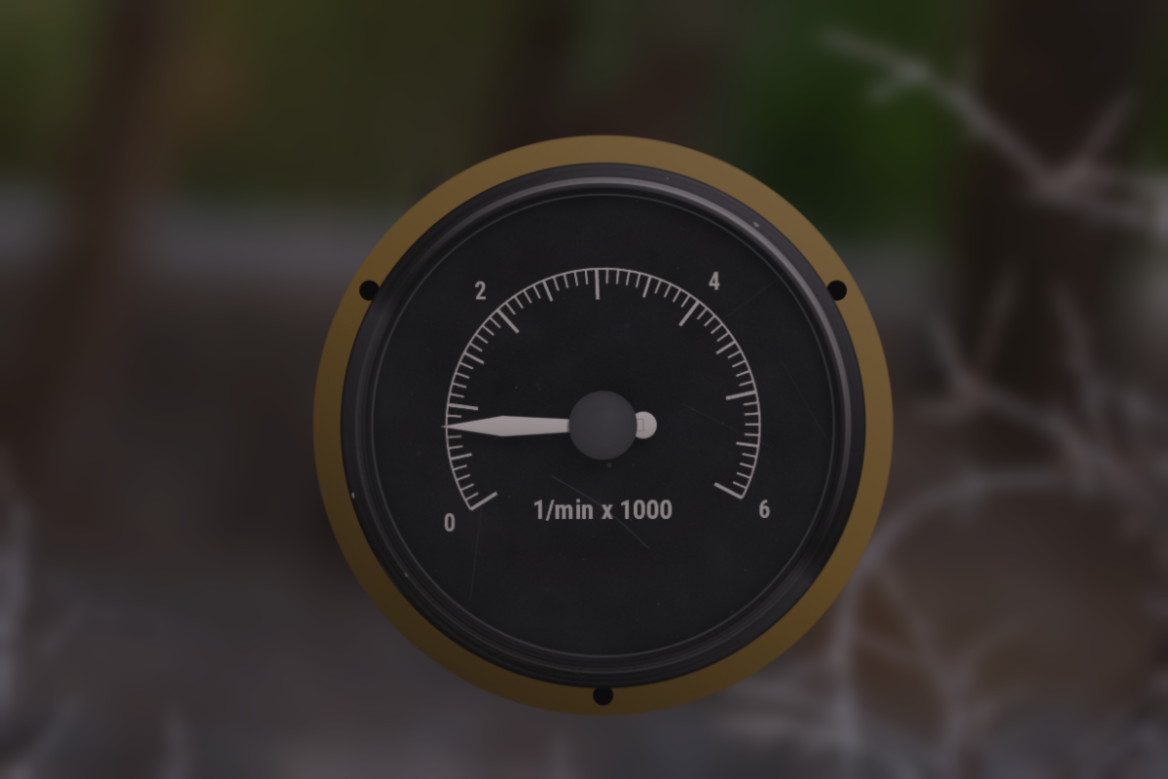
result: 800,rpm
